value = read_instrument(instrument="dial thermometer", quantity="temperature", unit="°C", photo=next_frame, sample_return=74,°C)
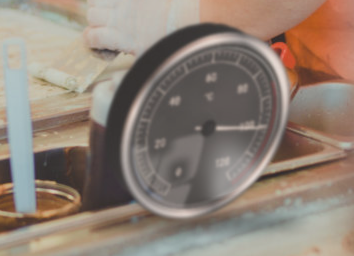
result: 100,°C
